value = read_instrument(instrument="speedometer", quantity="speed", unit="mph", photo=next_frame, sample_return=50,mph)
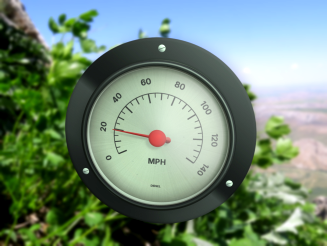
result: 20,mph
